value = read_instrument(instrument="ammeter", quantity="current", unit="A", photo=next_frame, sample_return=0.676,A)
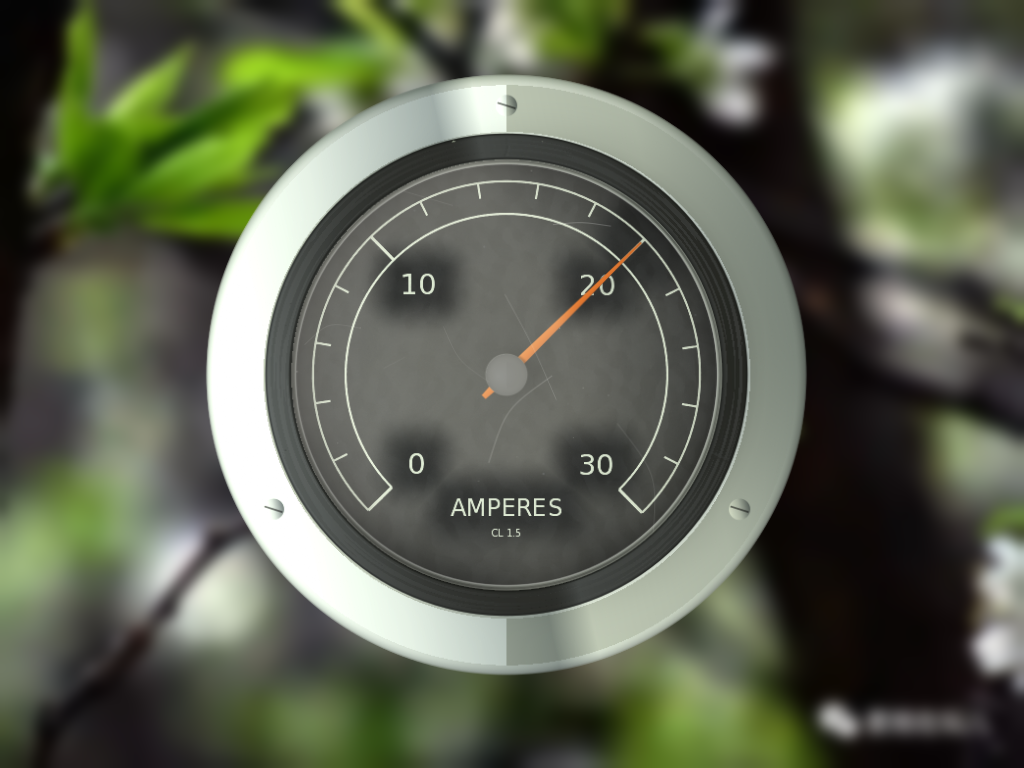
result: 20,A
